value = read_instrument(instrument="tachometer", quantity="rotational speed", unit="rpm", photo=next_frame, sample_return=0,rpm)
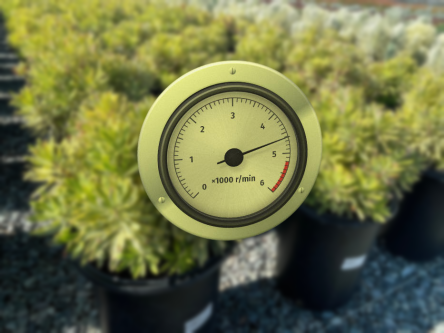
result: 4600,rpm
